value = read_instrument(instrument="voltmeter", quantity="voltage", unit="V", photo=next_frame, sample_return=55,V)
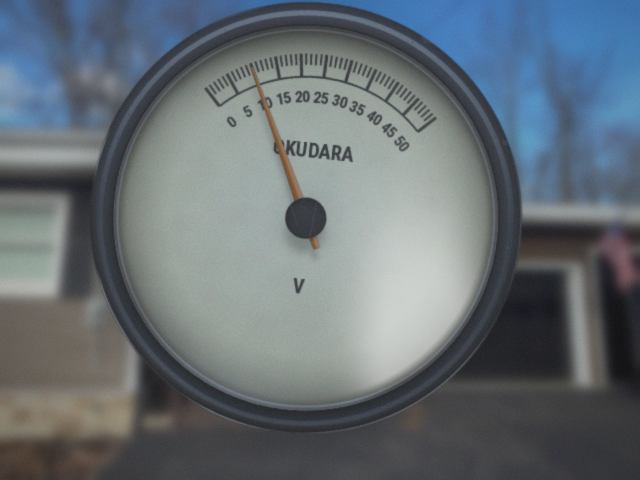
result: 10,V
